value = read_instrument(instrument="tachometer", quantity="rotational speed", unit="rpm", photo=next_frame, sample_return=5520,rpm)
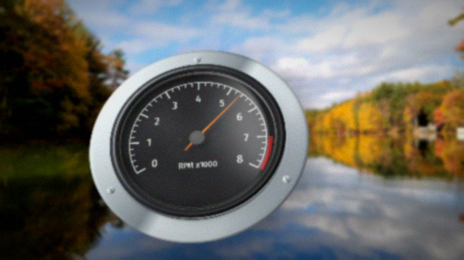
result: 5400,rpm
